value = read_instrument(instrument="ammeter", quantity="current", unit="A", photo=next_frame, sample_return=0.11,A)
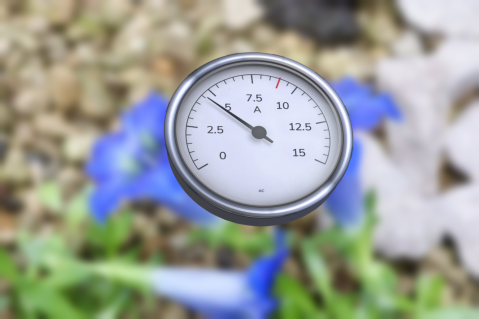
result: 4.5,A
